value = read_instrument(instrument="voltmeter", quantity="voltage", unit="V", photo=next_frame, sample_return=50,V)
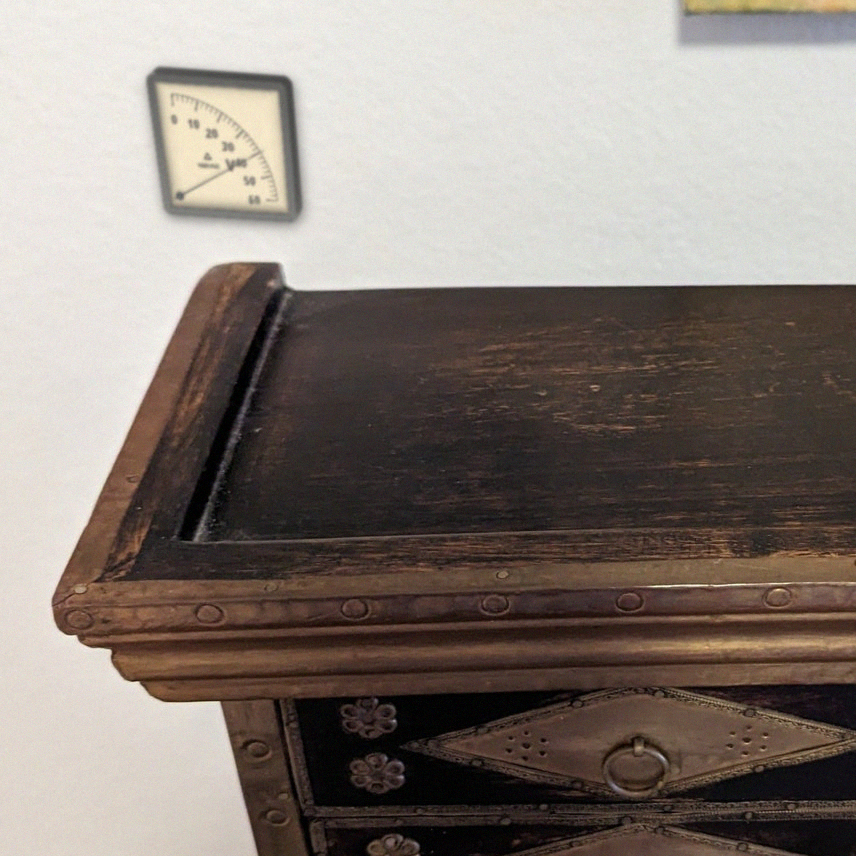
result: 40,V
